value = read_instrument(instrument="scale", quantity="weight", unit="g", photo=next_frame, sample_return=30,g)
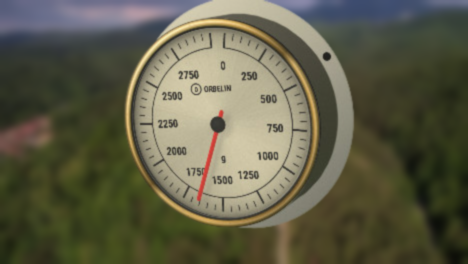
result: 1650,g
